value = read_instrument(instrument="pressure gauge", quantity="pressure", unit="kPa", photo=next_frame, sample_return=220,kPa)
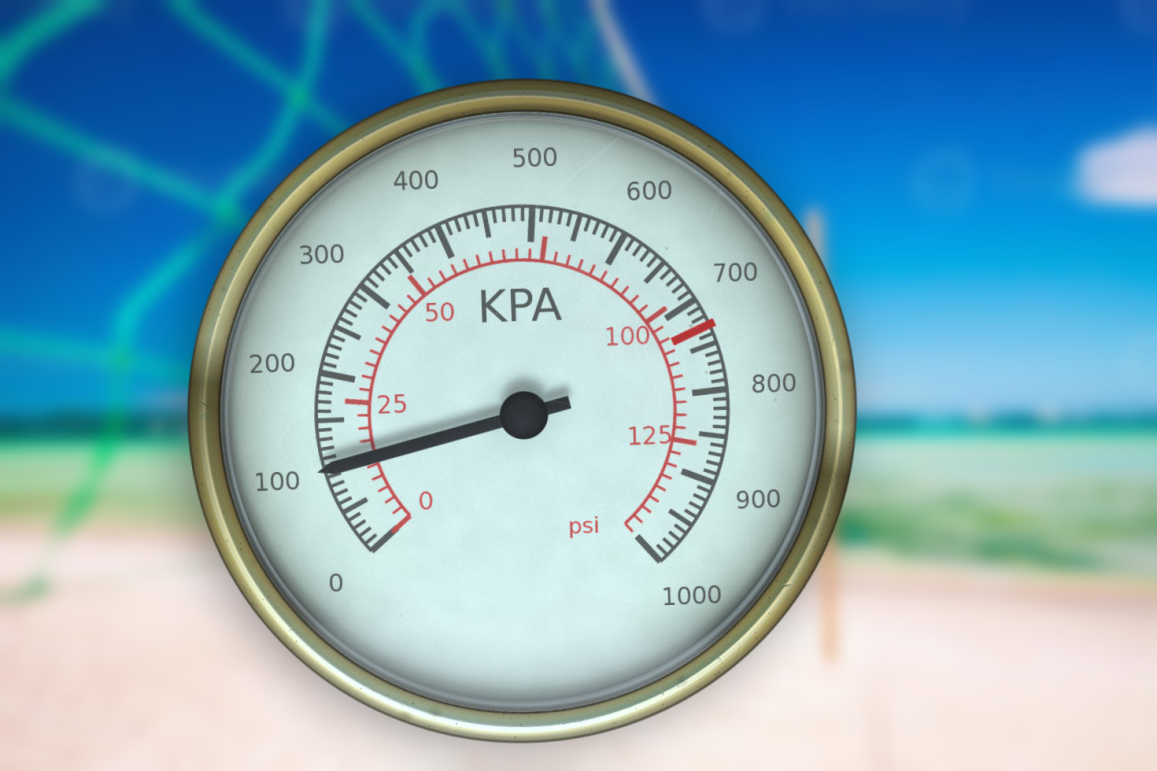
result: 100,kPa
